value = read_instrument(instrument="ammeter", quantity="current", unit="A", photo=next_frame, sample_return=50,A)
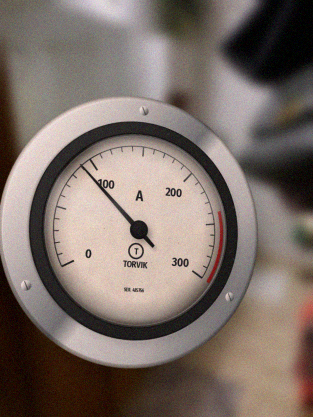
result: 90,A
